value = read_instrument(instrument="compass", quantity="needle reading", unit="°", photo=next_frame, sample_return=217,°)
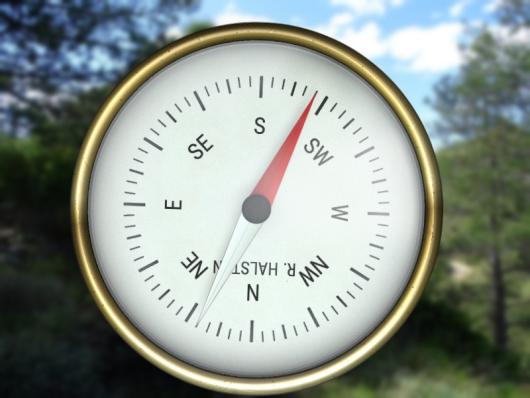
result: 205,°
